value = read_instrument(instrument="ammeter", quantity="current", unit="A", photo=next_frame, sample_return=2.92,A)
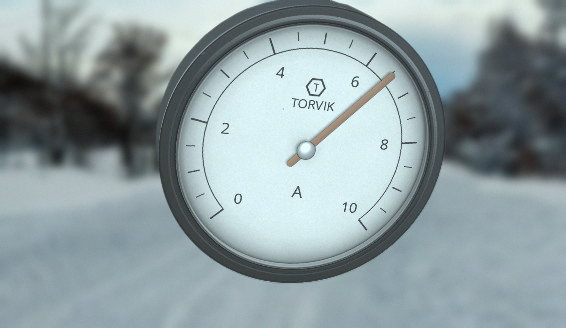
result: 6.5,A
